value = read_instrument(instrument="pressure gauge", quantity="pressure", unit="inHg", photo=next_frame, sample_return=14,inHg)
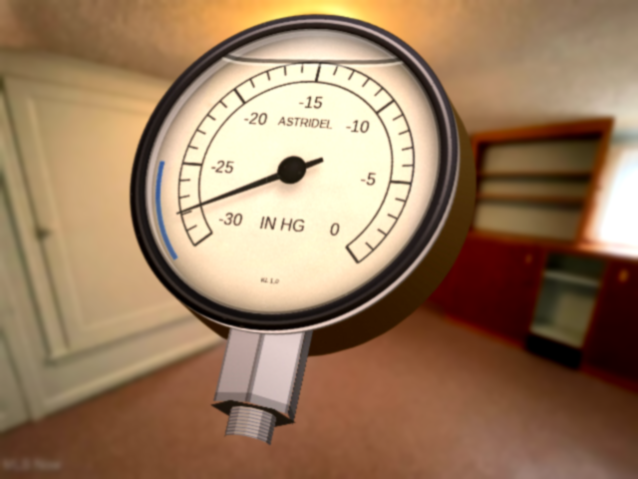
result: -28,inHg
